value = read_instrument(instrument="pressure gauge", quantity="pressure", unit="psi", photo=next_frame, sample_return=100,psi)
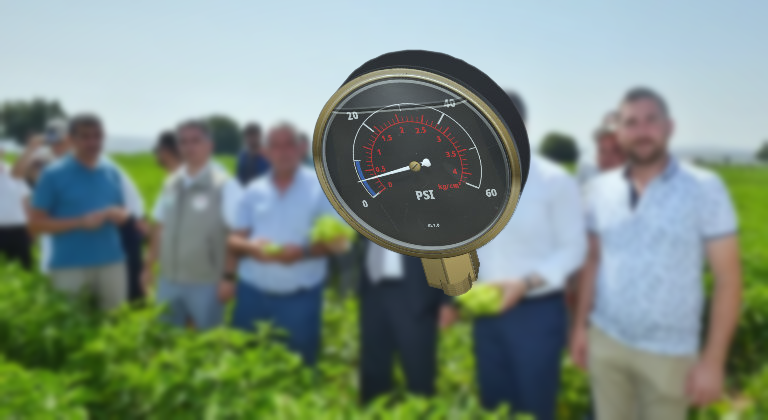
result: 5,psi
